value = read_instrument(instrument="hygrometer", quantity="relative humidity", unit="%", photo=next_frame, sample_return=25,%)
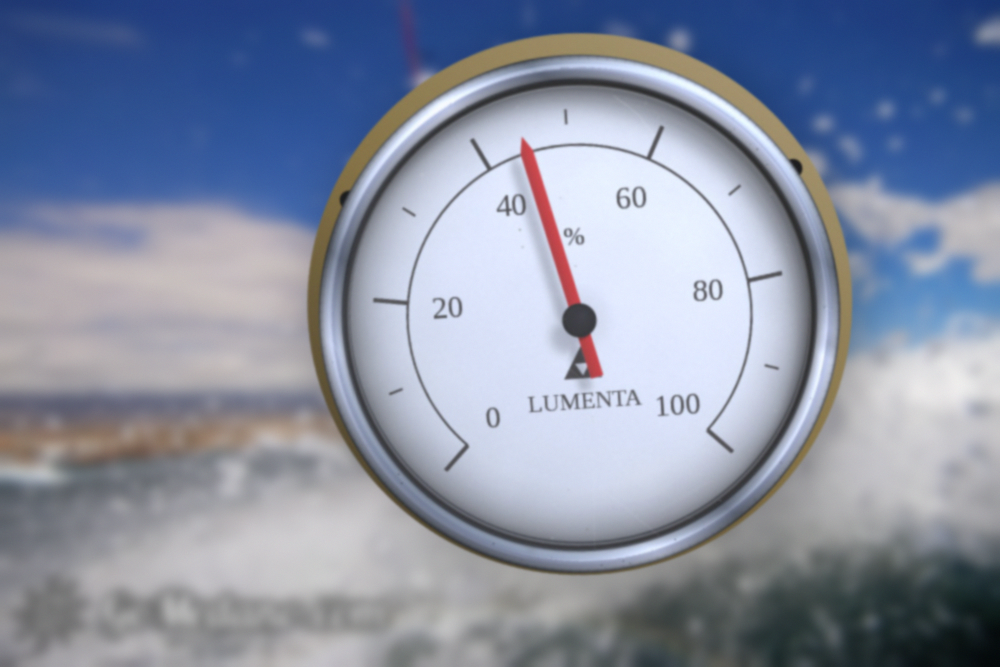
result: 45,%
